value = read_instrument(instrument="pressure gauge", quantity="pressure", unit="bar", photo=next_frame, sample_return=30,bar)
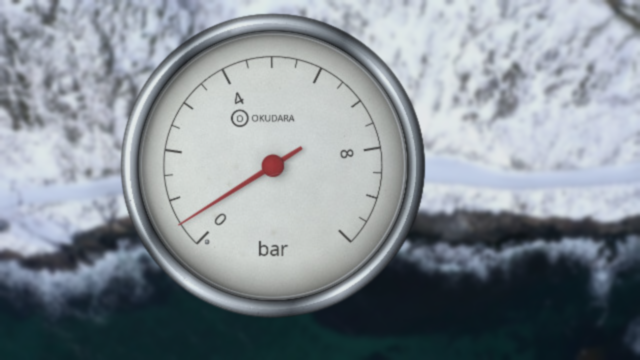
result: 0.5,bar
